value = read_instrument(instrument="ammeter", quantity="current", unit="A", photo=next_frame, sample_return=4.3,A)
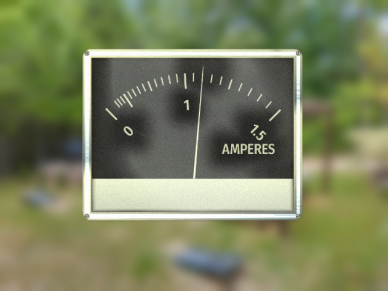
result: 1.1,A
